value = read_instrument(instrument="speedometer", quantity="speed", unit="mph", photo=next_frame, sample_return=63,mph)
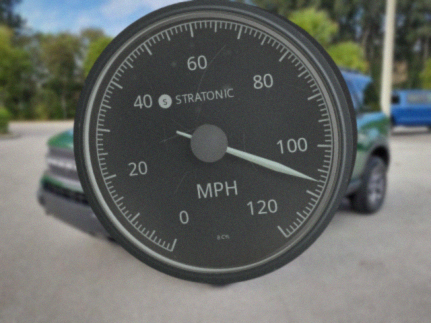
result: 107,mph
